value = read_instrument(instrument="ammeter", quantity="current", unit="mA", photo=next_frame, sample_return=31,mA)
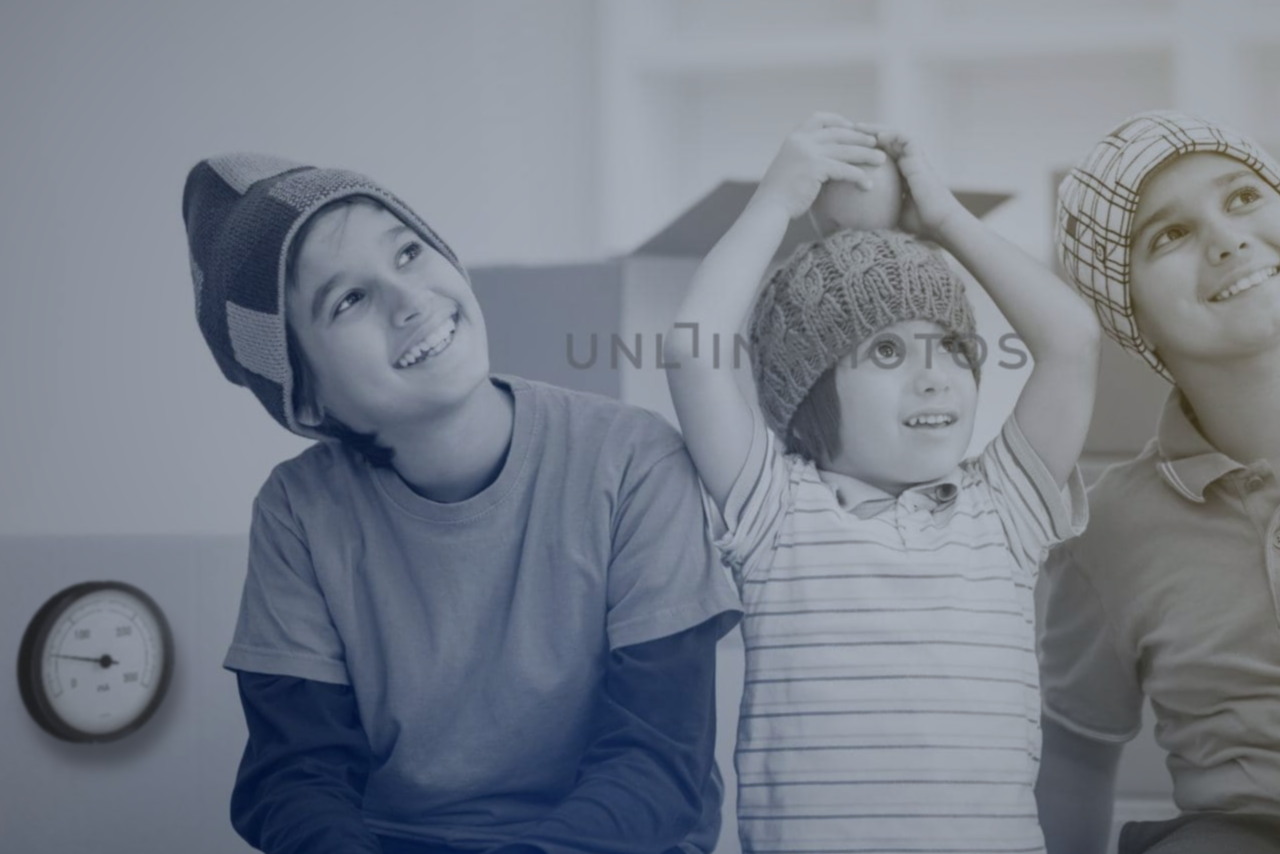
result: 50,mA
